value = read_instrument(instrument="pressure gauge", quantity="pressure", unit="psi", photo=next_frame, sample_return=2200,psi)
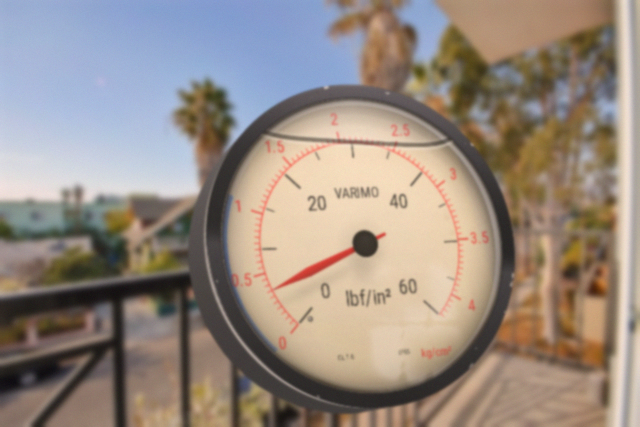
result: 5,psi
